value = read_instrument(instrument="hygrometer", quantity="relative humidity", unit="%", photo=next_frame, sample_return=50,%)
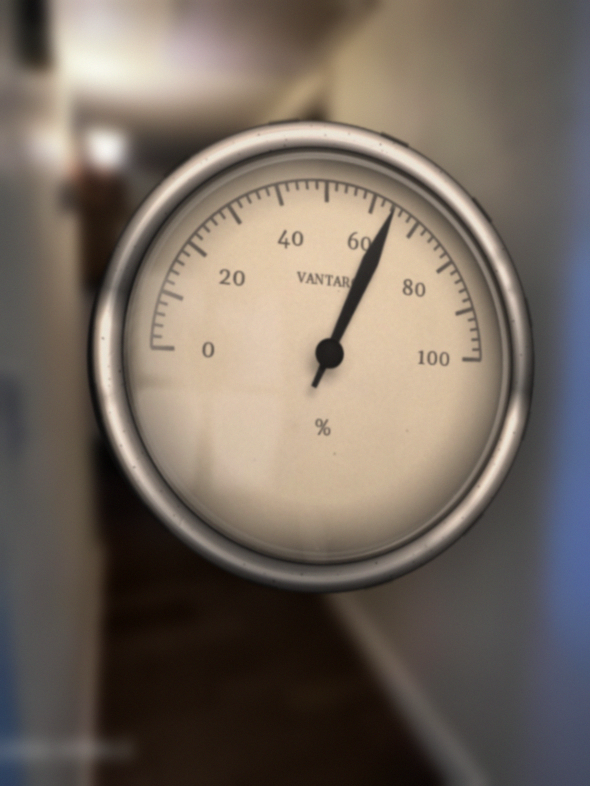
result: 64,%
